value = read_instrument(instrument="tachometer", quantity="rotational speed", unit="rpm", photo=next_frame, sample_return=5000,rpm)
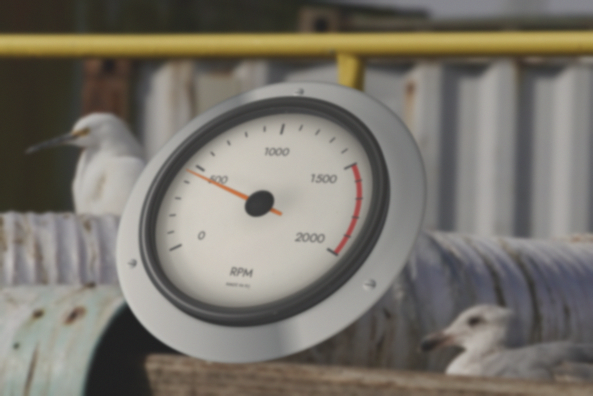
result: 450,rpm
